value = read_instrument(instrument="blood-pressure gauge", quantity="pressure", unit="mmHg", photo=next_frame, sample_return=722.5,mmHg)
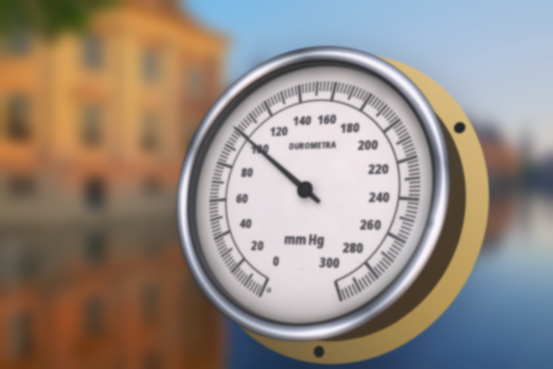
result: 100,mmHg
